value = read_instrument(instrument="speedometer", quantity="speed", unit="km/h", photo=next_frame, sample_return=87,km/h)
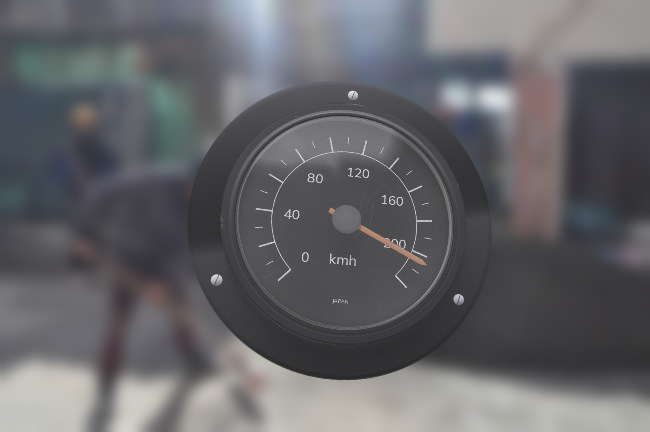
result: 205,km/h
